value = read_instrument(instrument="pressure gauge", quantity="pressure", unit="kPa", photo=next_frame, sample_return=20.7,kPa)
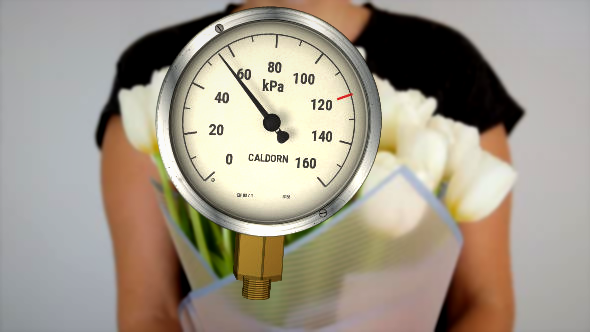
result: 55,kPa
